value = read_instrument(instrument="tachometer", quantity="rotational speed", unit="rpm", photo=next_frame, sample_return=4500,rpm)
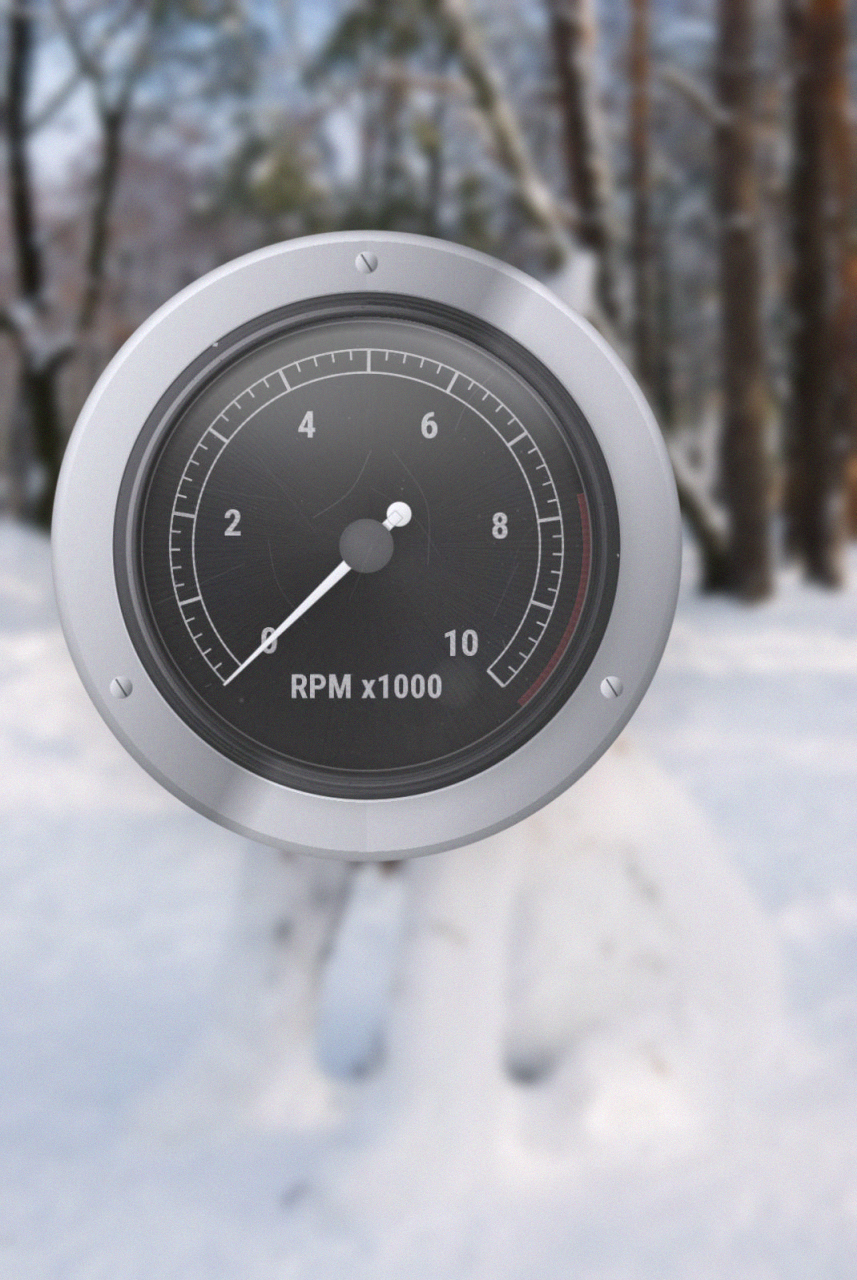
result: 0,rpm
